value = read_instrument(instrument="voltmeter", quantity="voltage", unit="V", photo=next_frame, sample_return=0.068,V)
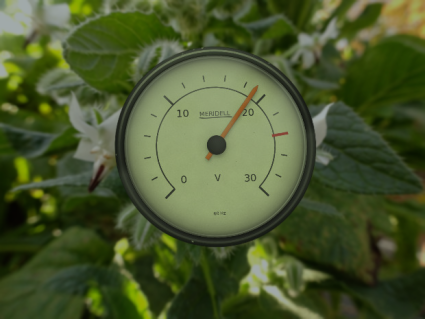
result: 19,V
